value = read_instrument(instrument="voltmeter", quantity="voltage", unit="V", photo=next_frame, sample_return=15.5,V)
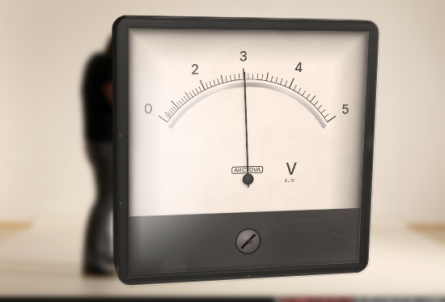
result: 3,V
